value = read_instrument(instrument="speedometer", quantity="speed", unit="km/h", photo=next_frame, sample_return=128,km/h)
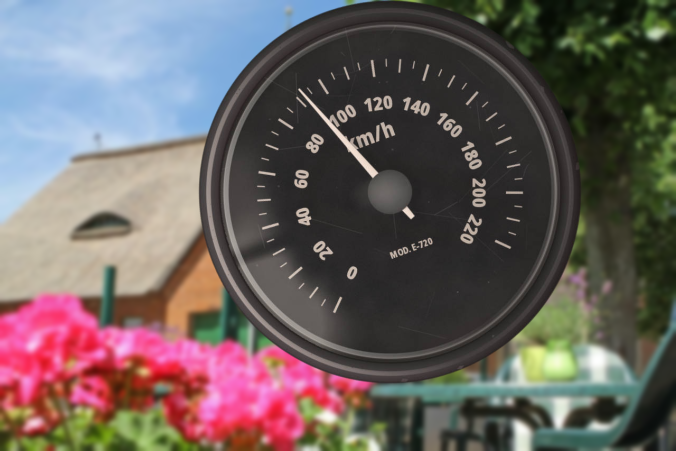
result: 92.5,km/h
